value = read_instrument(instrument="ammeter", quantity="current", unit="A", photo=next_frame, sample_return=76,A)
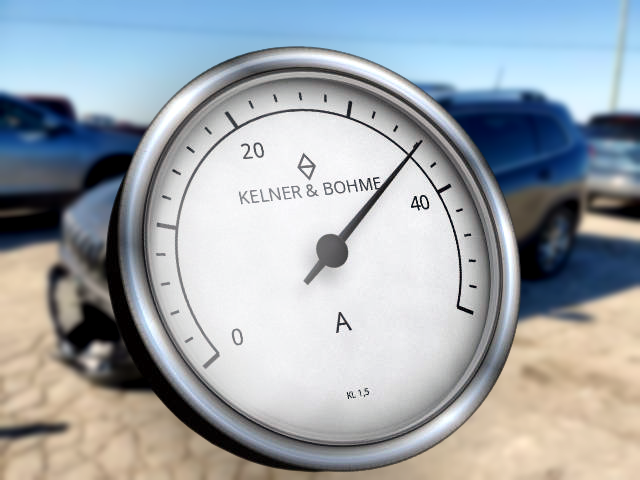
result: 36,A
